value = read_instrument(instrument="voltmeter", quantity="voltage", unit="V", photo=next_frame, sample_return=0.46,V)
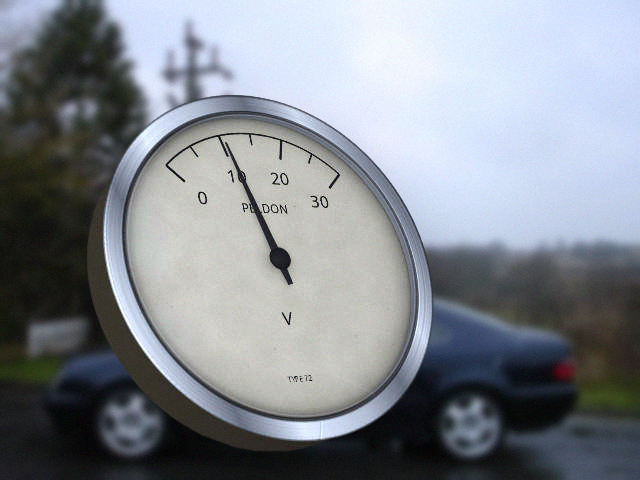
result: 10,V
